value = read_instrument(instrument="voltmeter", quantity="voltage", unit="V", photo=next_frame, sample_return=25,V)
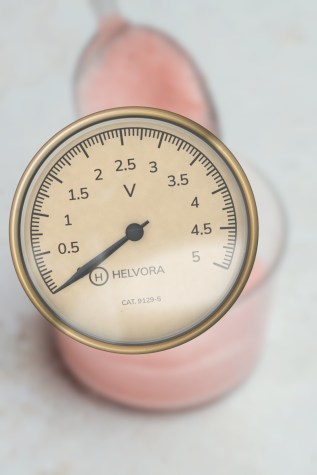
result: 0,V
